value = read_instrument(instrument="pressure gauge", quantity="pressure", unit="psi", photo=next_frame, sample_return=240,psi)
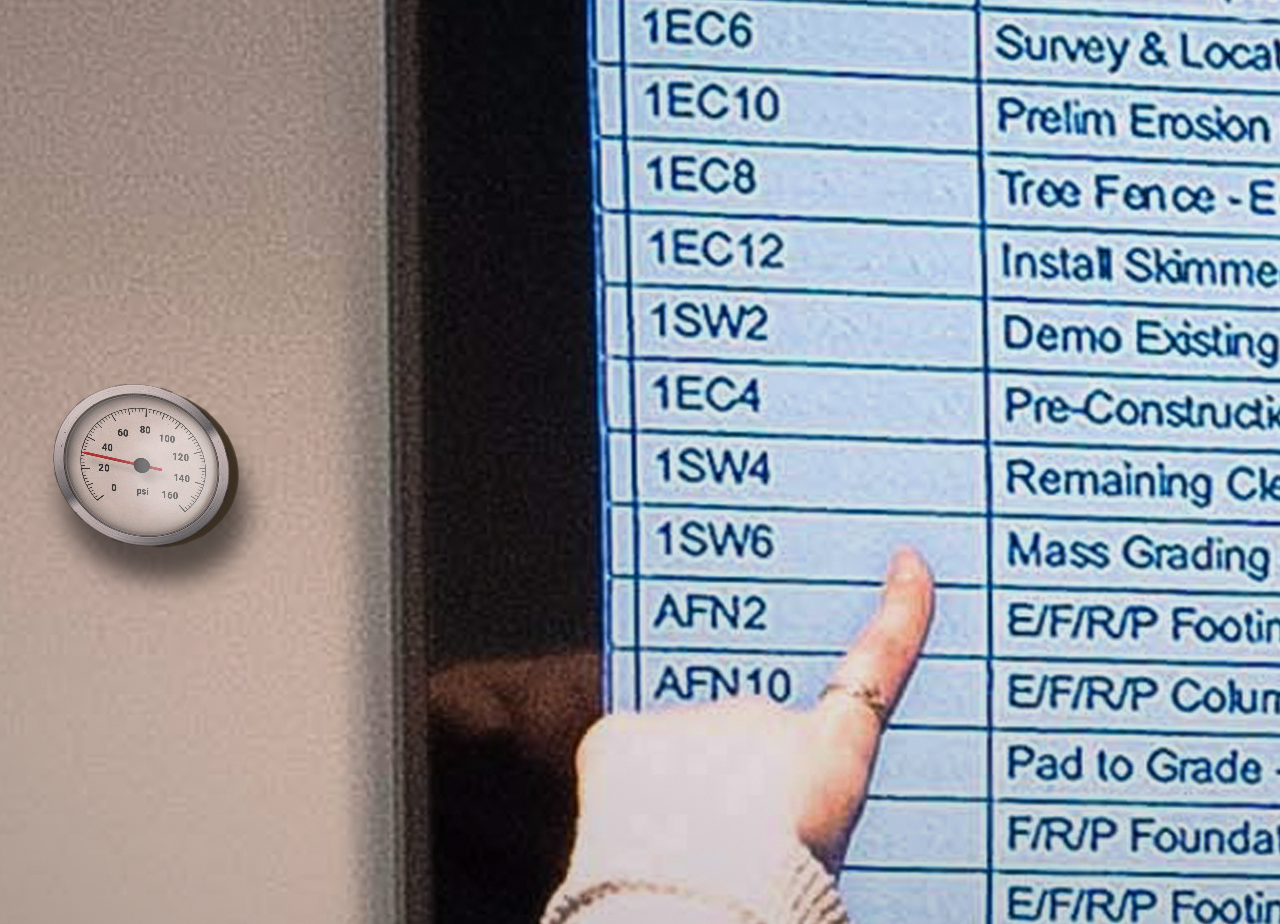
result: 30,psi
